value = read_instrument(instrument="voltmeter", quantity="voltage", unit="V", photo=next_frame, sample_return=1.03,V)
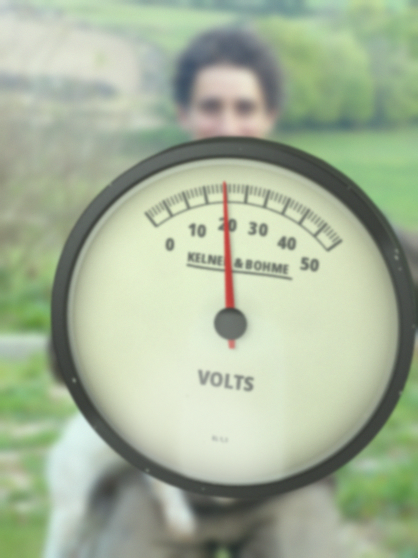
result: 20,V
